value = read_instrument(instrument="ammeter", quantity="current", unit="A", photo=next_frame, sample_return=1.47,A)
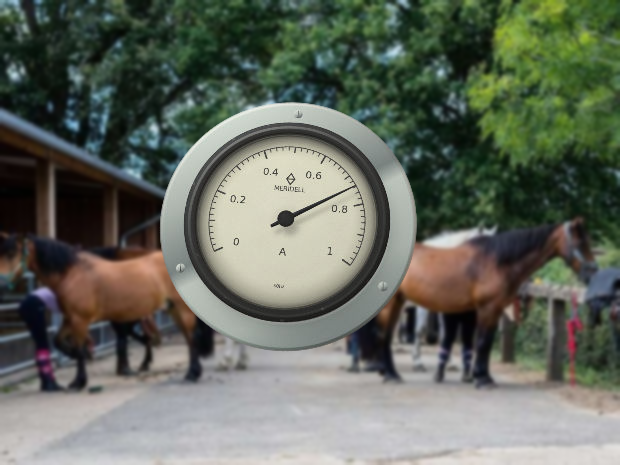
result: 0.74,A
